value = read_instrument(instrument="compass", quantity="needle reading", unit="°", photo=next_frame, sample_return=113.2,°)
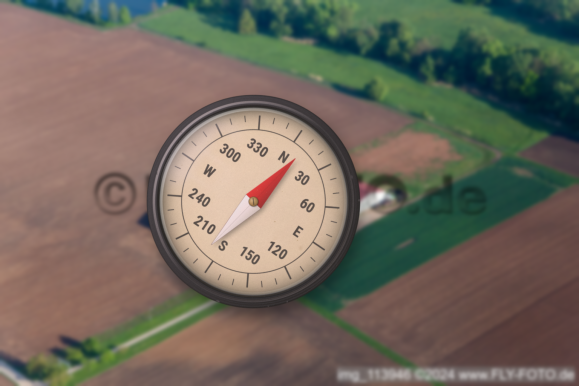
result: 10,°
